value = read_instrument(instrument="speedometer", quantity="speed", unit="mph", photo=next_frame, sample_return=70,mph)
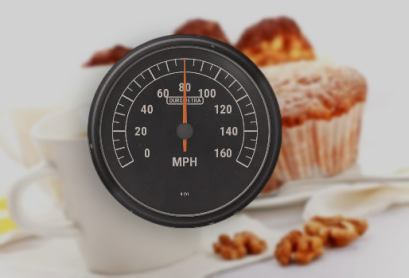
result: 80,mph
